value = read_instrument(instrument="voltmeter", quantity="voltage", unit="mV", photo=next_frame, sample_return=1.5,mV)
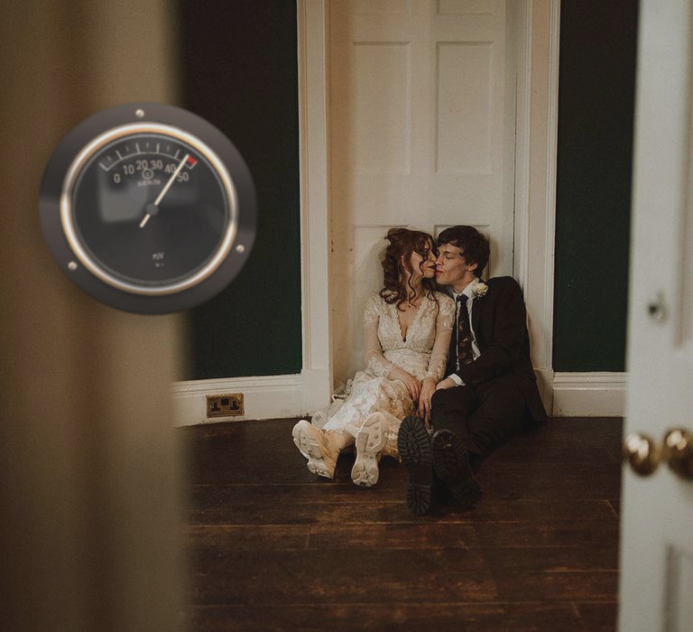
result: 45,mV
